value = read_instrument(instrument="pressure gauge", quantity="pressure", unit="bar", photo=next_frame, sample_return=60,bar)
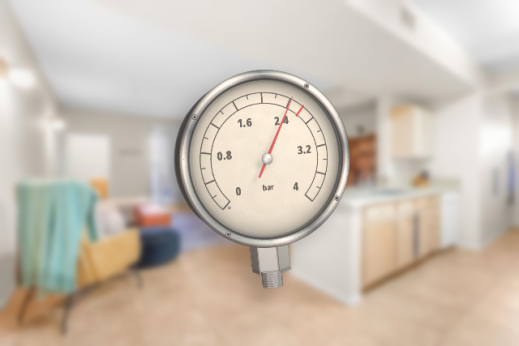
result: 2.4,bar
